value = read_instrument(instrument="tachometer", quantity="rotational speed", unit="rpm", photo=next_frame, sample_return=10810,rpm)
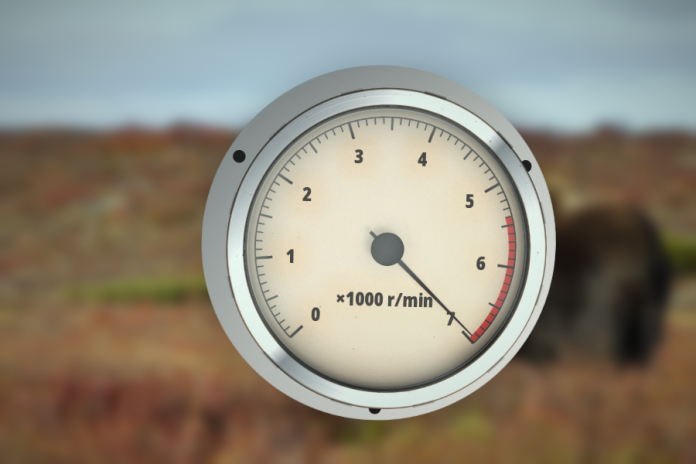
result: 6950,rpm
